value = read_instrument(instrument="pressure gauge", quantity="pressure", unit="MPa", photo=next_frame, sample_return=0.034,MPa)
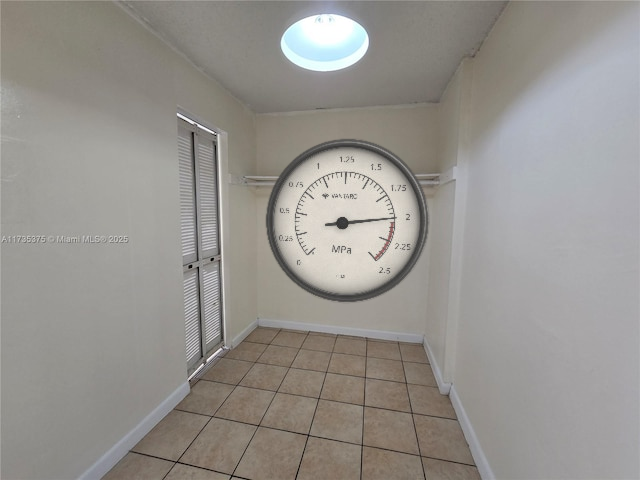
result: 2,MPa
